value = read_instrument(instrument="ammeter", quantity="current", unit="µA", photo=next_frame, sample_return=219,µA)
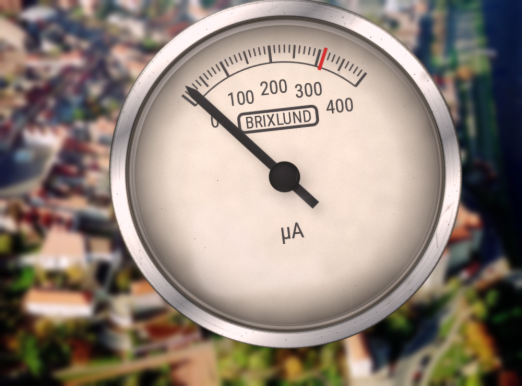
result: 20,µA
